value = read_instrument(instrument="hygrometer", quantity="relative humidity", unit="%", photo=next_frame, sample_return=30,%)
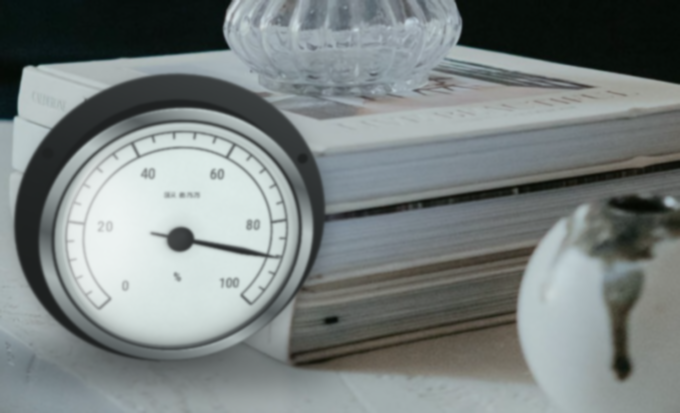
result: 88,%
